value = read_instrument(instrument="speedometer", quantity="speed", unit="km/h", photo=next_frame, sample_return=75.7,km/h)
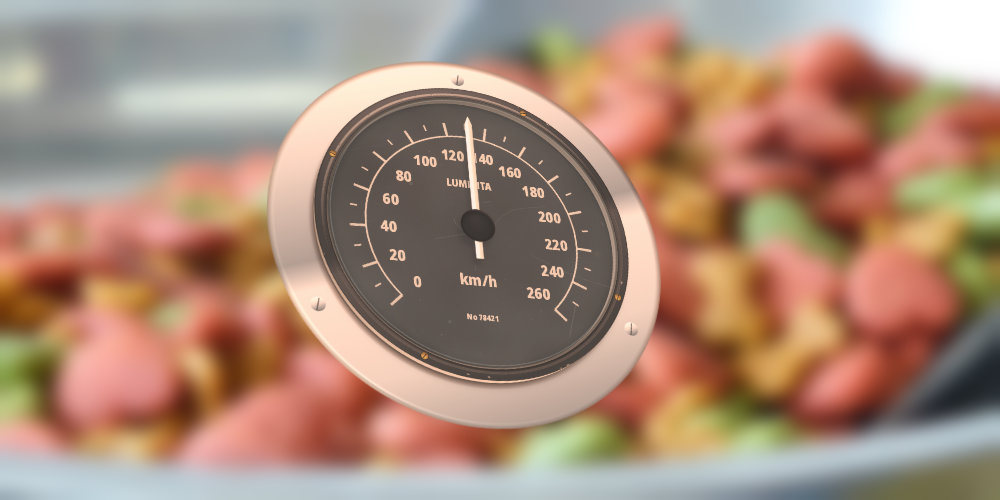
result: 130,km/h
